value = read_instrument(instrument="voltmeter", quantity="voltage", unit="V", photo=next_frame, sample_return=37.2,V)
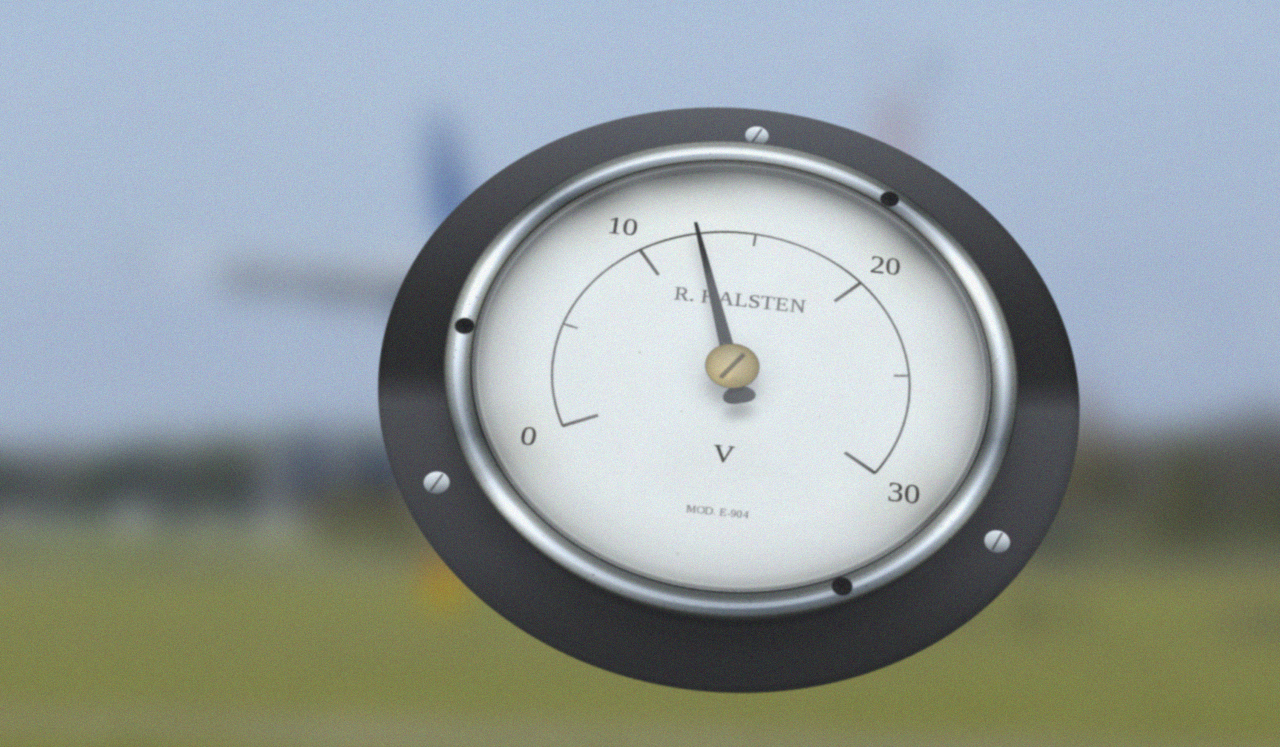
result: 12.5,V
